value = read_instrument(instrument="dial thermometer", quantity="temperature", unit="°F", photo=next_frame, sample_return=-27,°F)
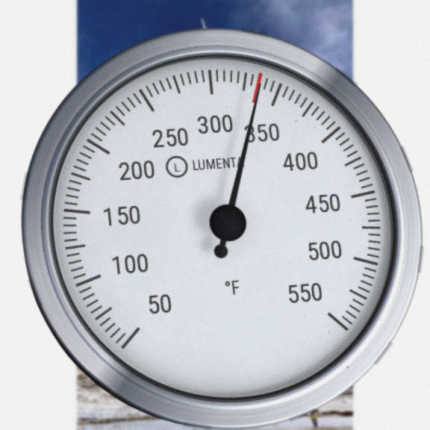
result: 335,°F
